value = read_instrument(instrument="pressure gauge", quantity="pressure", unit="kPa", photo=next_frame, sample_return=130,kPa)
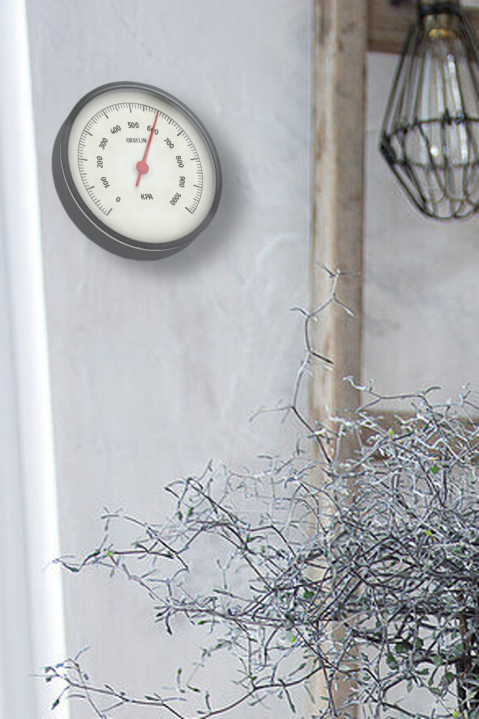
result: 600,kPa
